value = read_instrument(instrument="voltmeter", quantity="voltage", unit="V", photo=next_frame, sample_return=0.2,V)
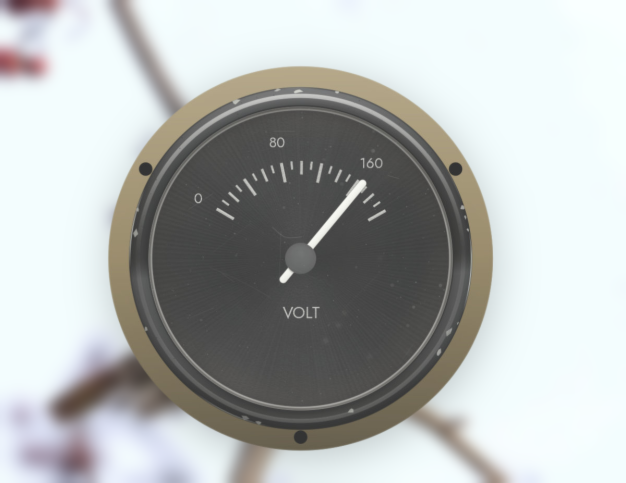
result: 165,V
